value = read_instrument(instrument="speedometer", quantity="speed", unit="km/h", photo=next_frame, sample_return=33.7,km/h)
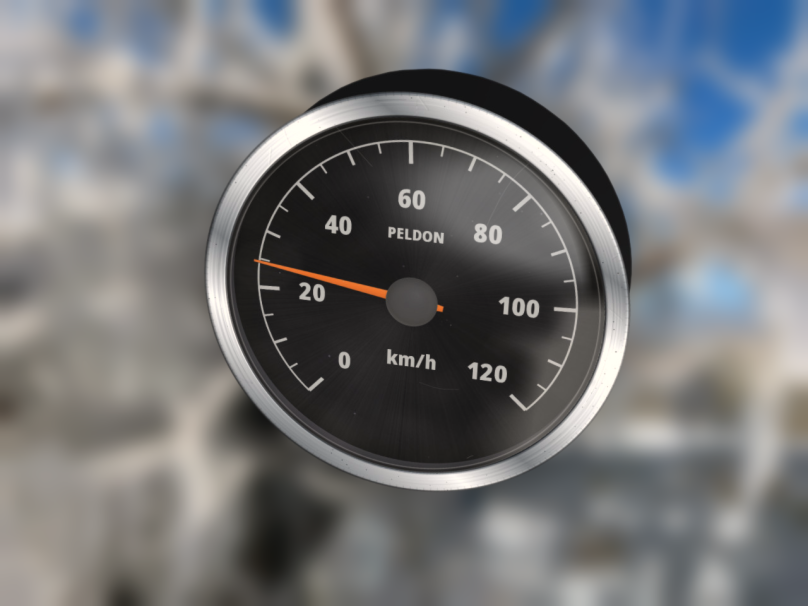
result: 25,km/h
